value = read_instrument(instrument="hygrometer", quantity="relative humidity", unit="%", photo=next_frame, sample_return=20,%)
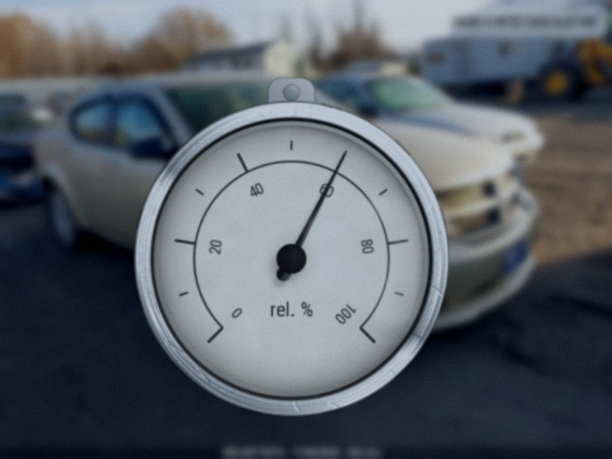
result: 60,%
